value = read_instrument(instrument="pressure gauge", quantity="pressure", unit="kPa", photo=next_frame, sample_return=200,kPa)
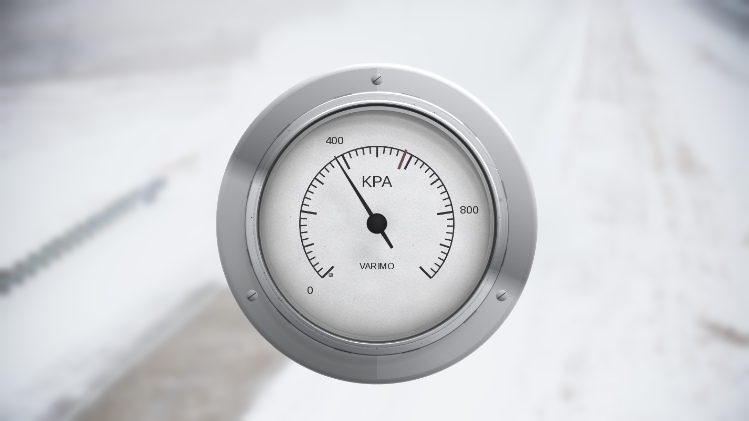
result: 380,kPa
